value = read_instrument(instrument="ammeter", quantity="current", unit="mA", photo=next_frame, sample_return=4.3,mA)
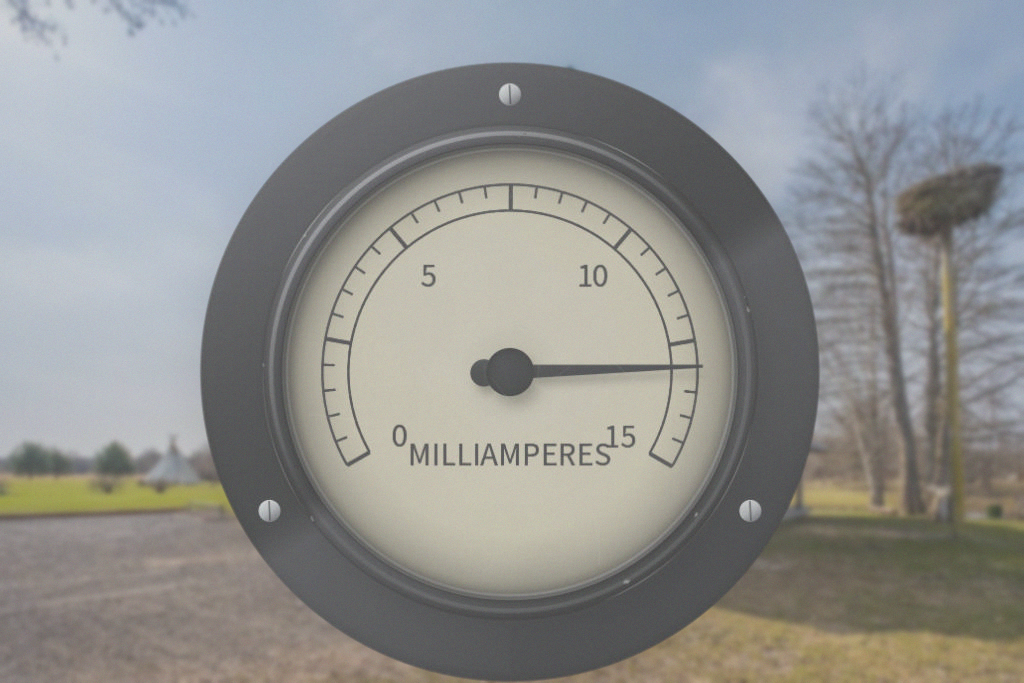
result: 13,mA
